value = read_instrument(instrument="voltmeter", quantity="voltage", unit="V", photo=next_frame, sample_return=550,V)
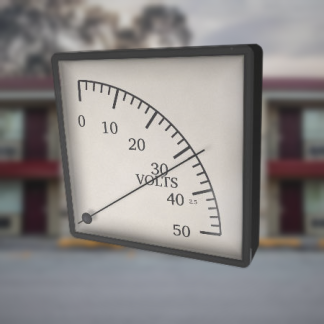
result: 32,V
